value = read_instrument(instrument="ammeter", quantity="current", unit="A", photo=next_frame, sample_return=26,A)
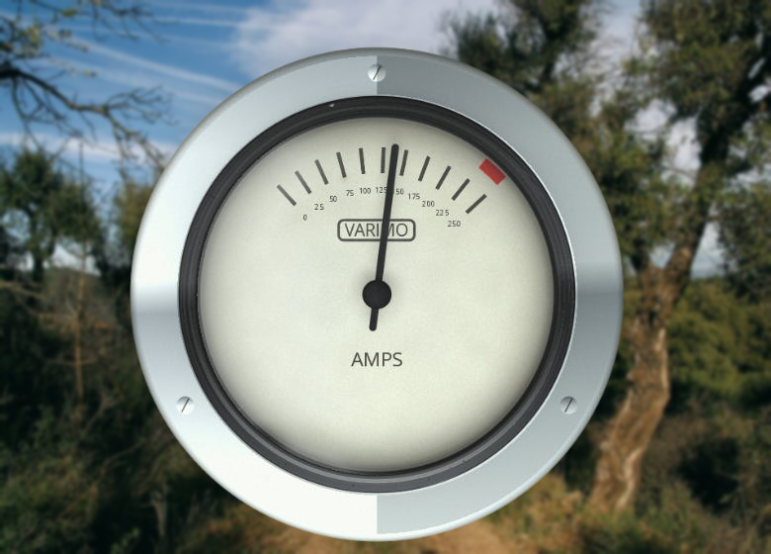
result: 137.5,A
